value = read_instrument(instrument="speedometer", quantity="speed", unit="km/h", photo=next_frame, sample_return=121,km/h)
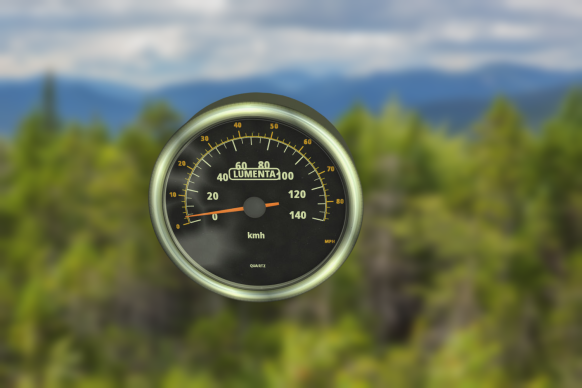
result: 5,km/h
